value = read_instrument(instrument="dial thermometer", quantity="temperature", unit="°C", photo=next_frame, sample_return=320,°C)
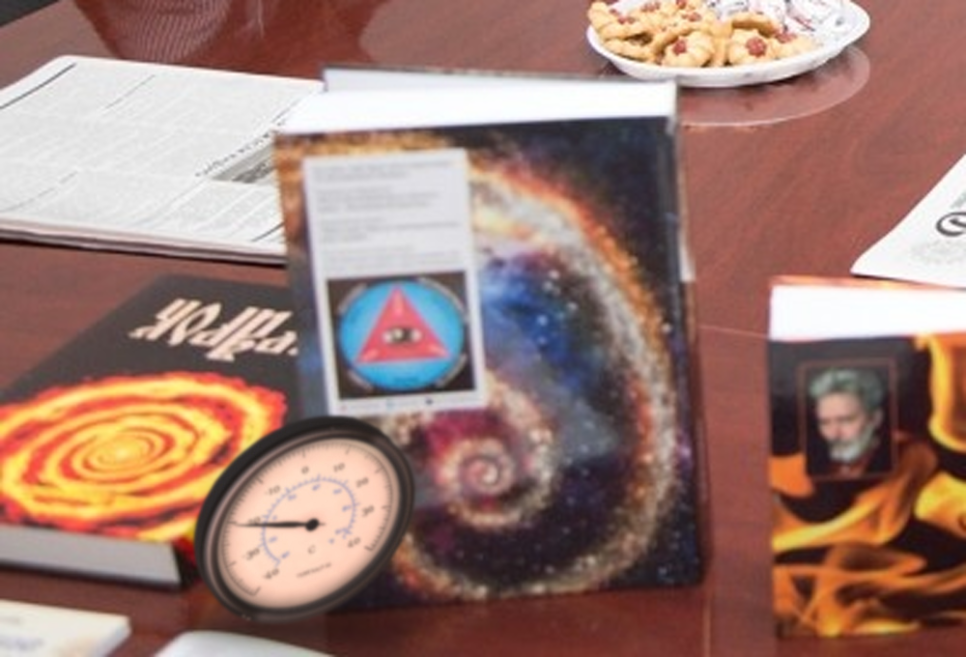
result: -20,°C
